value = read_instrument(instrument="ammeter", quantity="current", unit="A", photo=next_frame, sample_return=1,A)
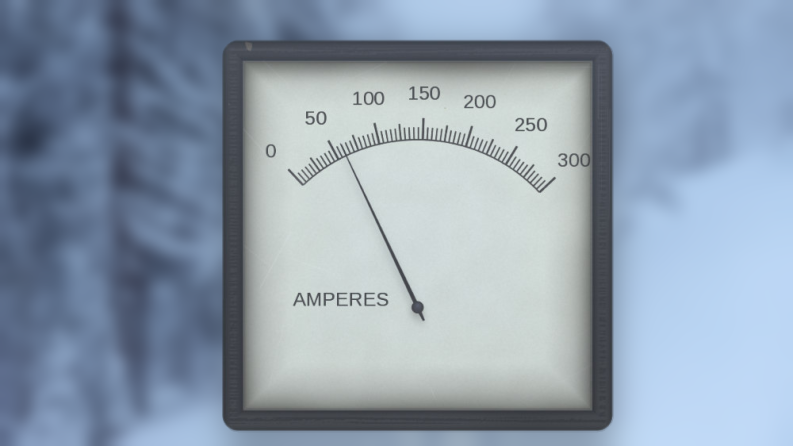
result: 60,A
